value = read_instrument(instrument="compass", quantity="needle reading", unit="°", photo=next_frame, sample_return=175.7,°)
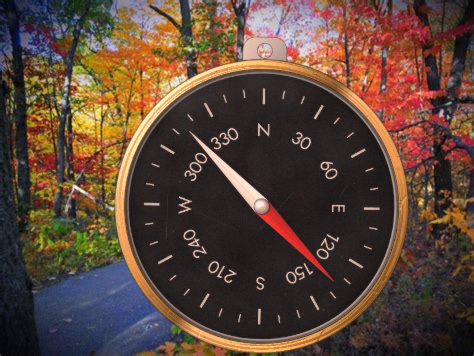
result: 135,°
